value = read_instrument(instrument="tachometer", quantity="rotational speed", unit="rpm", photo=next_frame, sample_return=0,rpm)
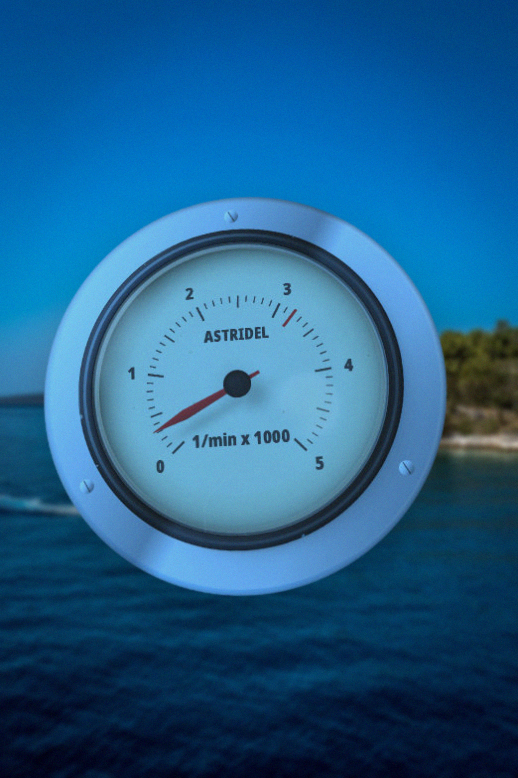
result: 300,rpm
